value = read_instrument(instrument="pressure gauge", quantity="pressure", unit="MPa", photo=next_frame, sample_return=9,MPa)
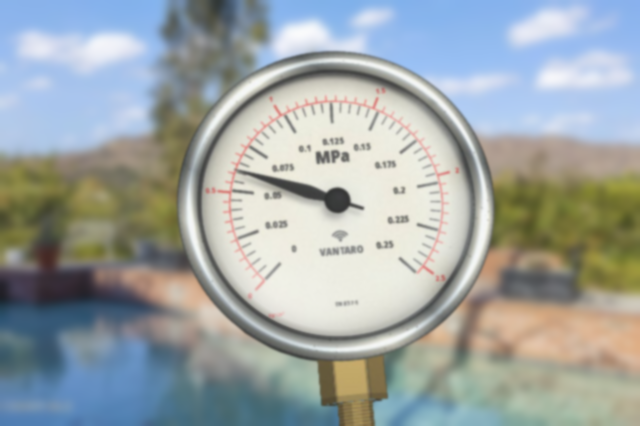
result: 0.06,MPa
